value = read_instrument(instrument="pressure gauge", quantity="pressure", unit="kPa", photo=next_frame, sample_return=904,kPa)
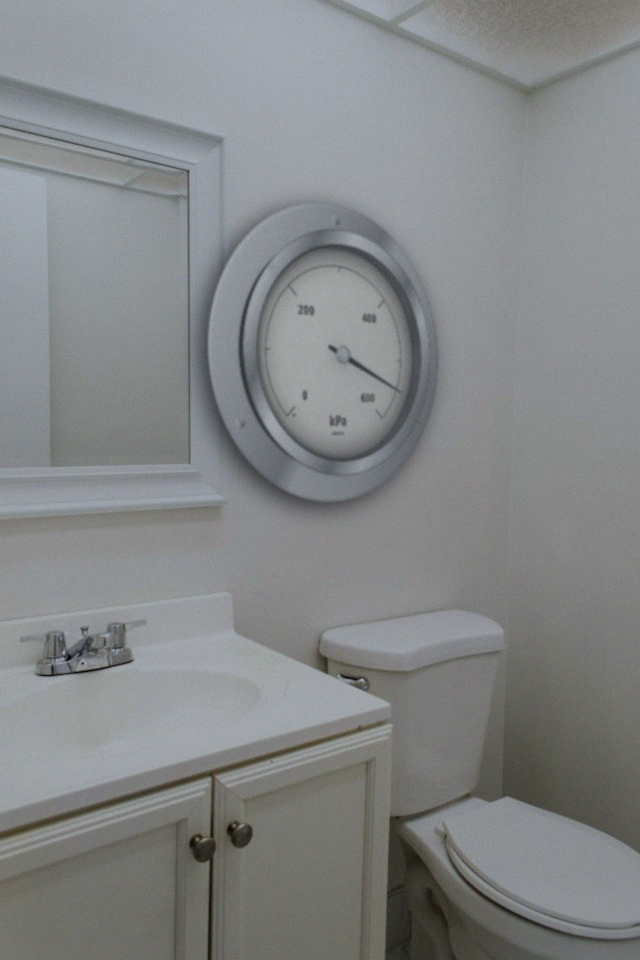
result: 550,kPa
